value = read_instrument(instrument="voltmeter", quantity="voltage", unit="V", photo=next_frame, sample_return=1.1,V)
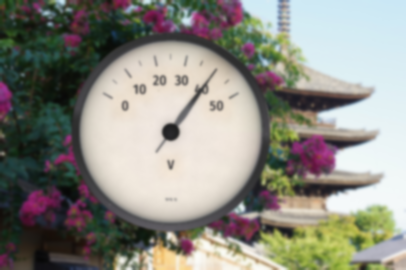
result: 40,V
